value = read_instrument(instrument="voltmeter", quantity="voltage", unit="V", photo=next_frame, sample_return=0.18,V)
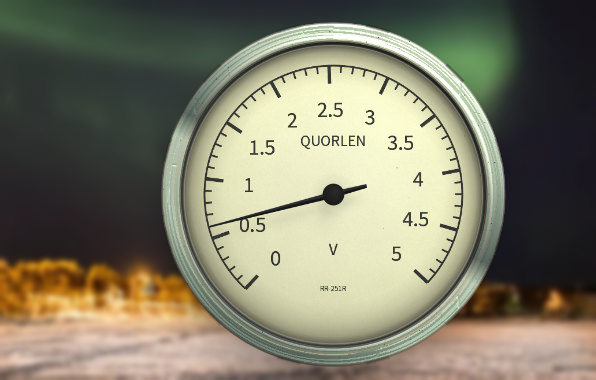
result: 0.6,V
